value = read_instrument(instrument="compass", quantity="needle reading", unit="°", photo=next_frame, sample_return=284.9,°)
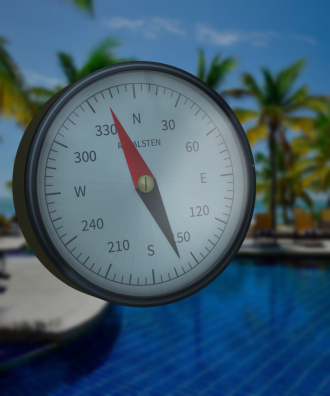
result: 340,°
